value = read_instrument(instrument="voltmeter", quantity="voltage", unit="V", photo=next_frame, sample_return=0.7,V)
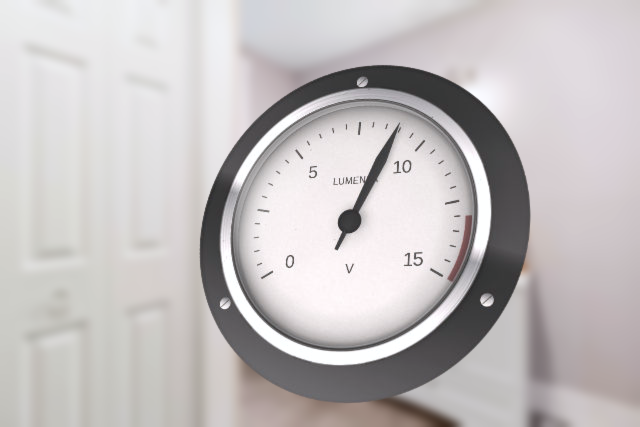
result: 9,V
